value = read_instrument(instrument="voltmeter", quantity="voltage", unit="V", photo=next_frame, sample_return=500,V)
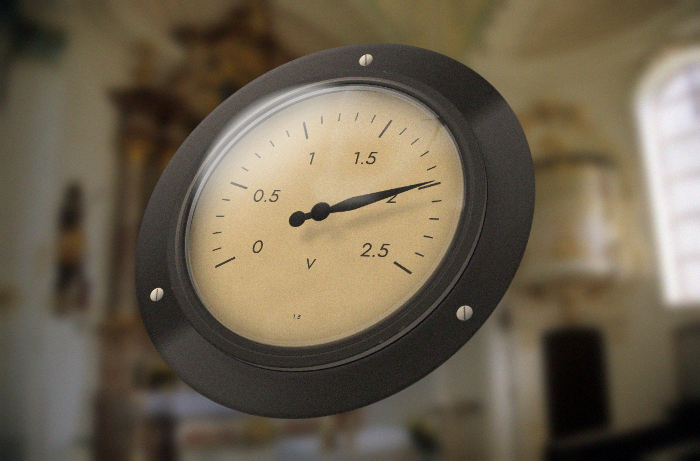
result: 2,V
